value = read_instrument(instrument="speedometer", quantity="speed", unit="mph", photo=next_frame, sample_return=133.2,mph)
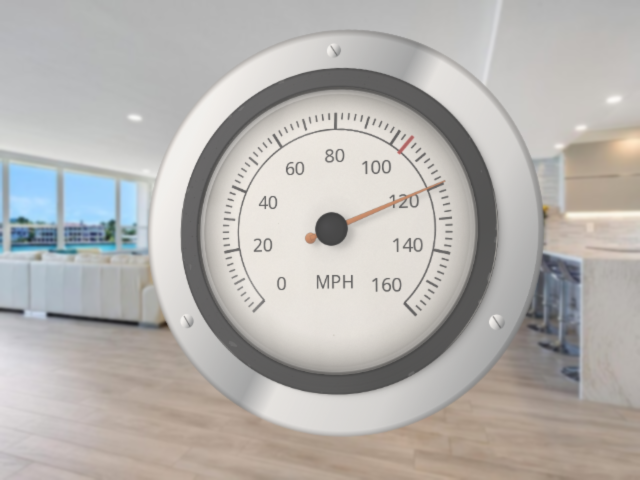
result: 120,mph
